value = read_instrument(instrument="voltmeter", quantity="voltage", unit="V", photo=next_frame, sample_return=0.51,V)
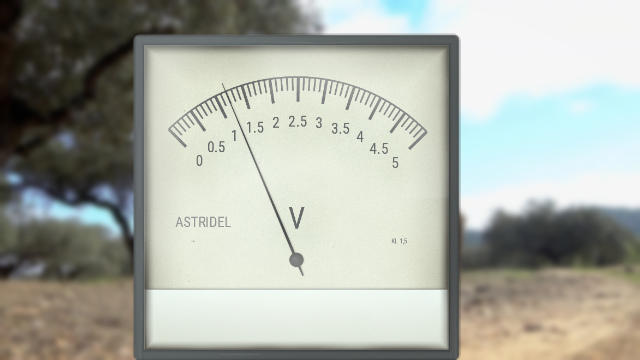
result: 1.2,V
